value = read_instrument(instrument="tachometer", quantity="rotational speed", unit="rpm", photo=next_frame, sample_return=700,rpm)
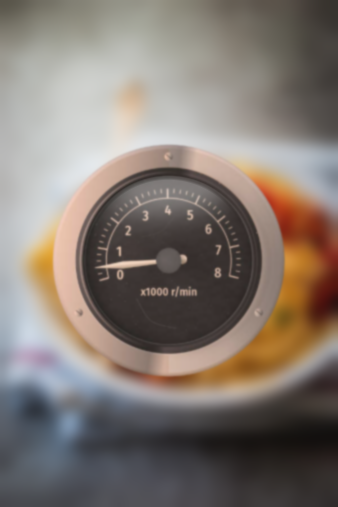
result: 400,rpm
